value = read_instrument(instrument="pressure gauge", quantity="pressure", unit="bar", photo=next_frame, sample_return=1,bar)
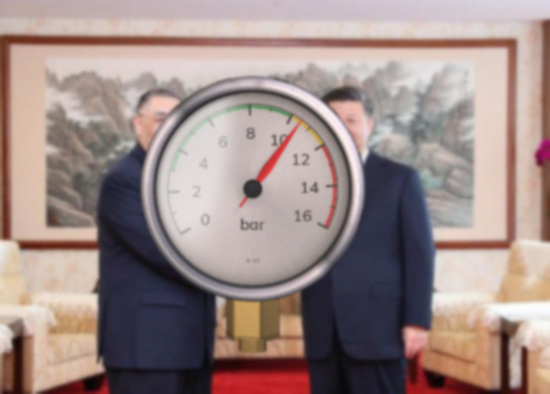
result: 10.5,bar
